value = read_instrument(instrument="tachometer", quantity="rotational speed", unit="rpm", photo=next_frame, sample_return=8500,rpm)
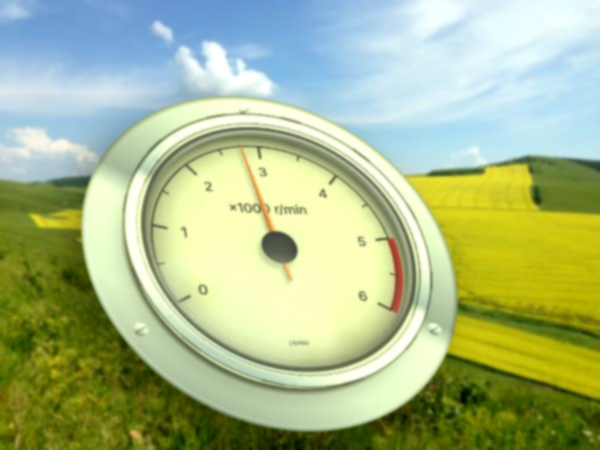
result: 2750,rpm
